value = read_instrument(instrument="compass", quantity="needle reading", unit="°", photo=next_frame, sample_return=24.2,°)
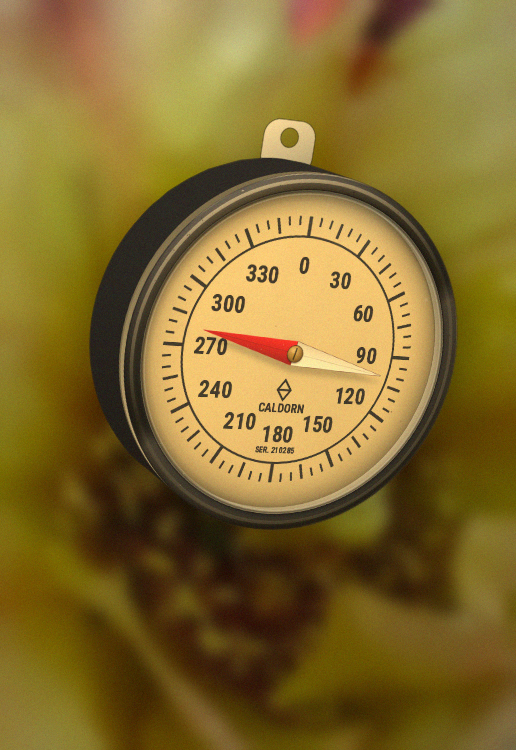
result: 280,°
